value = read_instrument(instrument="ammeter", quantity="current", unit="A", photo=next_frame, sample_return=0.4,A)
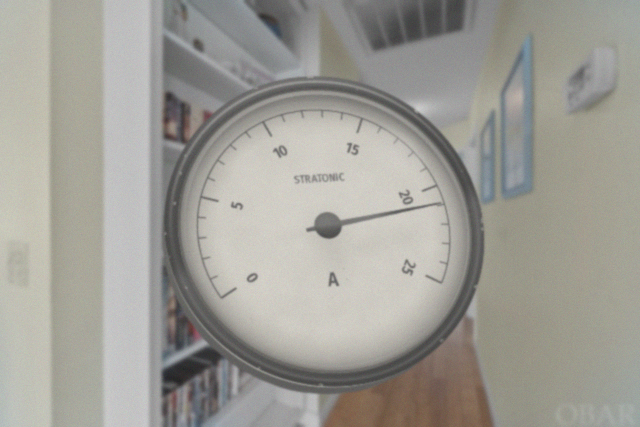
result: 21,A
